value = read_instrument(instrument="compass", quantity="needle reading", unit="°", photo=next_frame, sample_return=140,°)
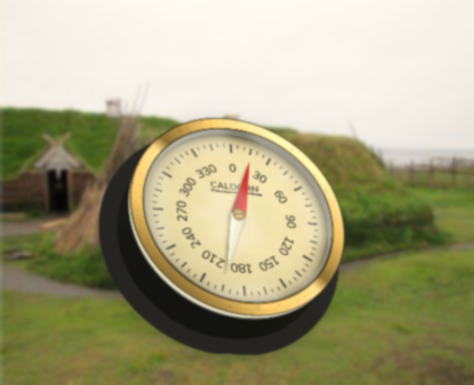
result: 15,°
